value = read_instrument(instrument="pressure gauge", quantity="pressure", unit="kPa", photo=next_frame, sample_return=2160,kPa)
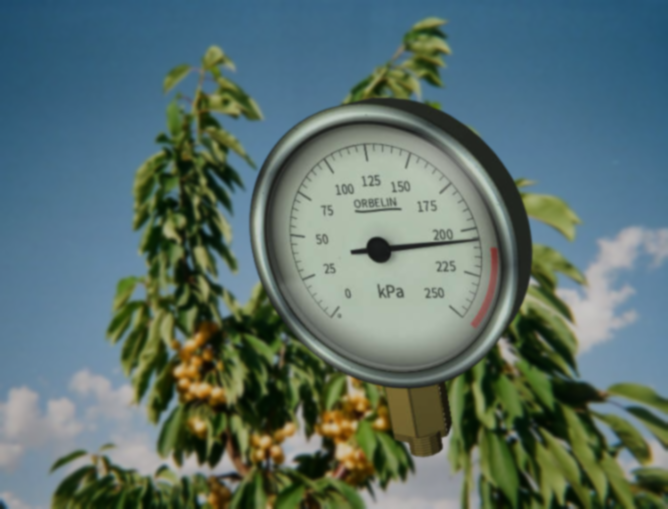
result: 205,kPa
